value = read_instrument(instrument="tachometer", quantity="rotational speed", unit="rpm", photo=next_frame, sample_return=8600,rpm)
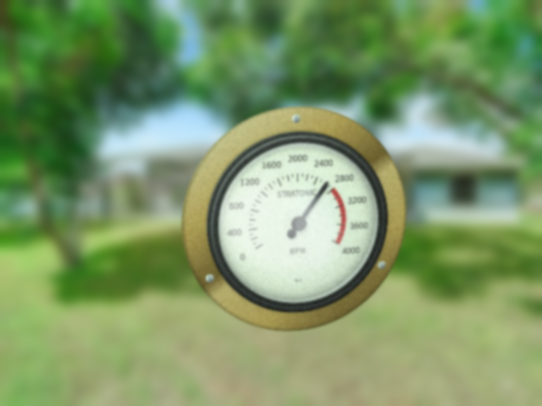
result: 2600,rpm
